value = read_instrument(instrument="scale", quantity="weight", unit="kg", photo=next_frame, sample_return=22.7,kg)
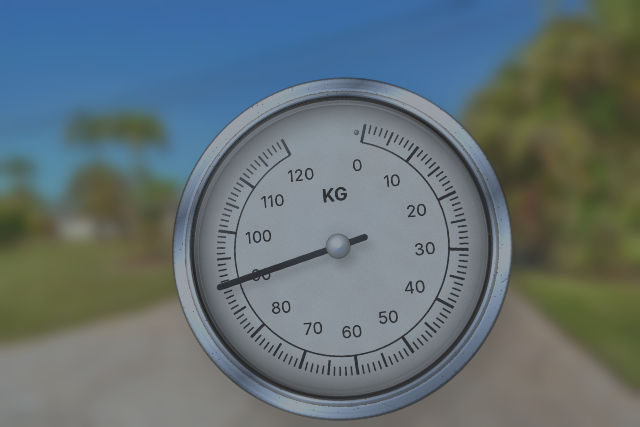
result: 90,kg
